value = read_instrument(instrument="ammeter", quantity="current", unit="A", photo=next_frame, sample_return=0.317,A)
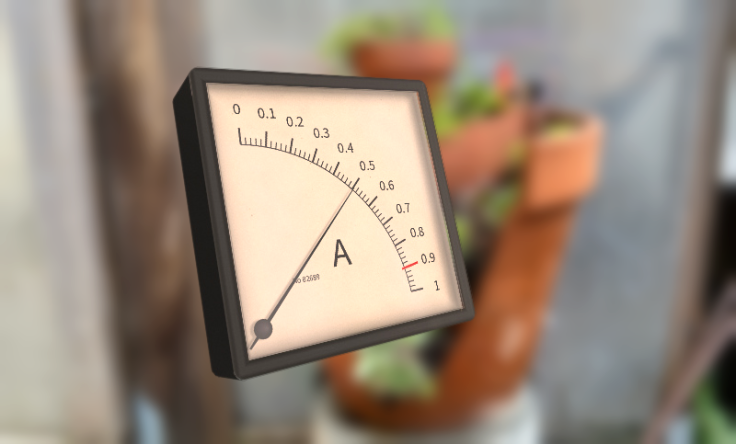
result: 0.5,A
